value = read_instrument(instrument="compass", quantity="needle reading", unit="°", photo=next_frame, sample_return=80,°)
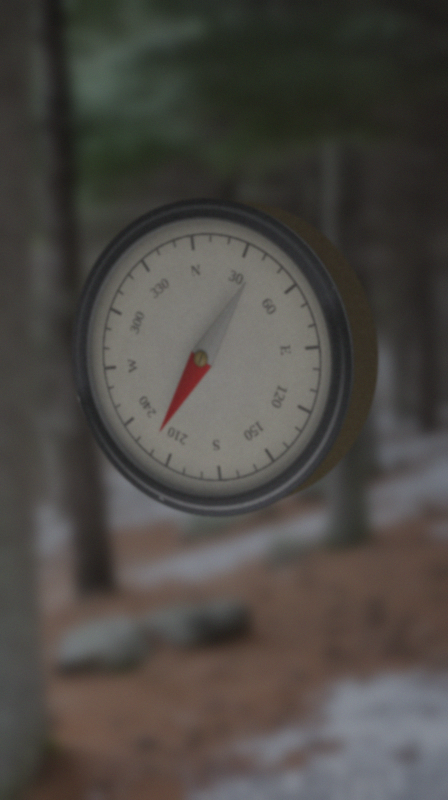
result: 220,°
